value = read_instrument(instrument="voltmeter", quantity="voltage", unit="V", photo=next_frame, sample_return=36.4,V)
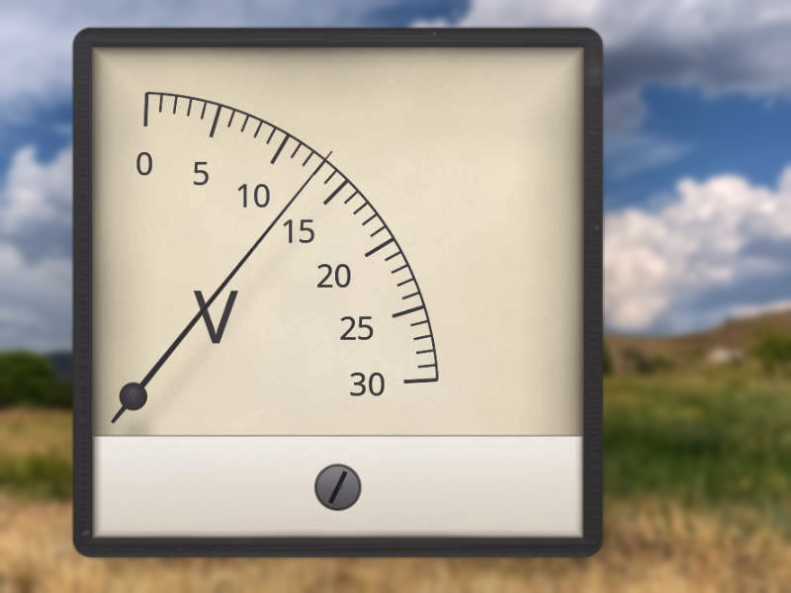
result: 13,V
